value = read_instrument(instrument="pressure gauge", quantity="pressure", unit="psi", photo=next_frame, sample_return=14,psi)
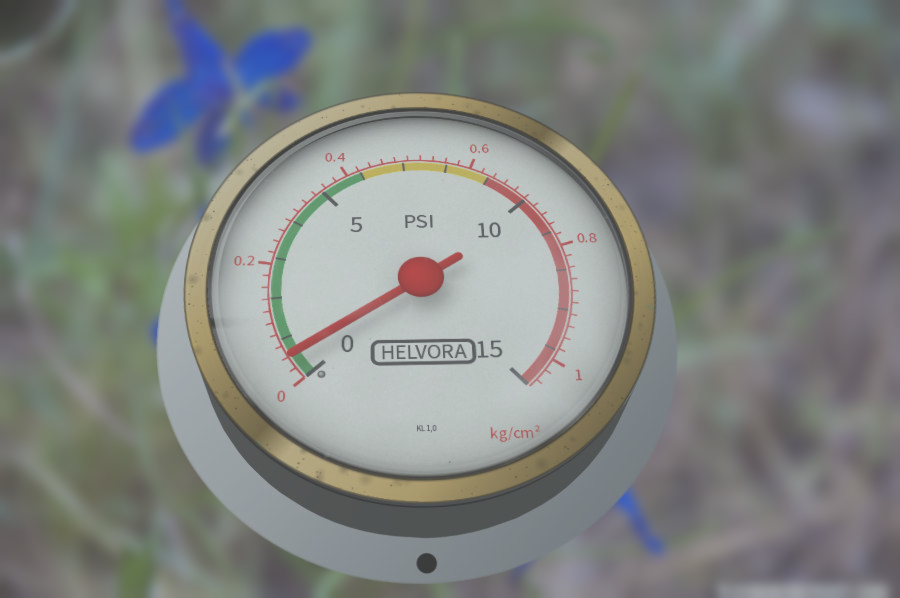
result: 0.5,psi
